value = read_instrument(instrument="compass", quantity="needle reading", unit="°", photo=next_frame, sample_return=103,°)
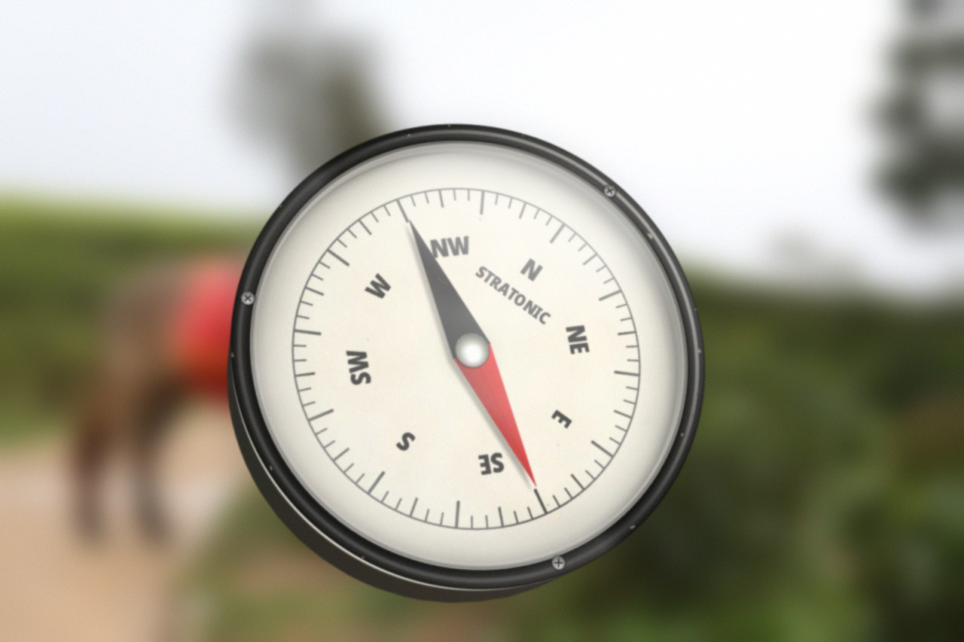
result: 120,°
